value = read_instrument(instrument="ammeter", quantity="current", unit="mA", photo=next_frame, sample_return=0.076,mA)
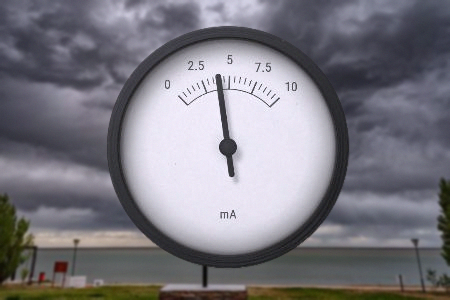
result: 4,mA
